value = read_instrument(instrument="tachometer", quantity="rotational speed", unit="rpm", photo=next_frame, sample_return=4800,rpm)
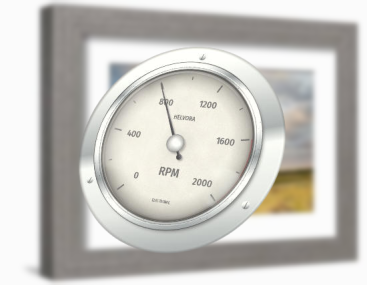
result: 800,rpm
